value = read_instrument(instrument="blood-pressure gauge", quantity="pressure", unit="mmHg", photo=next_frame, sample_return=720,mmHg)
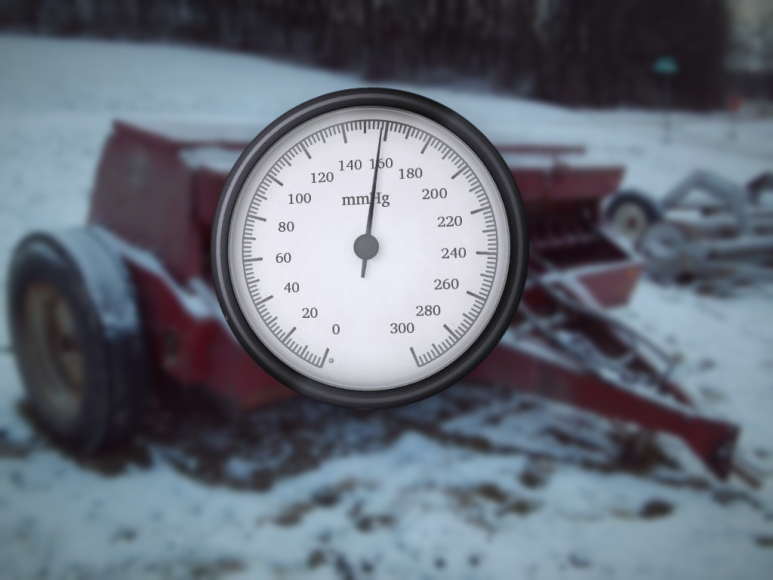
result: 158,mmHg
